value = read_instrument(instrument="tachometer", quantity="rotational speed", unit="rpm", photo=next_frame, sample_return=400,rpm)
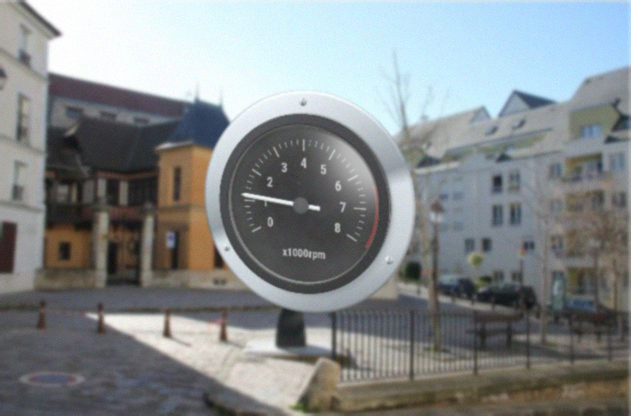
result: 1200,rpm
